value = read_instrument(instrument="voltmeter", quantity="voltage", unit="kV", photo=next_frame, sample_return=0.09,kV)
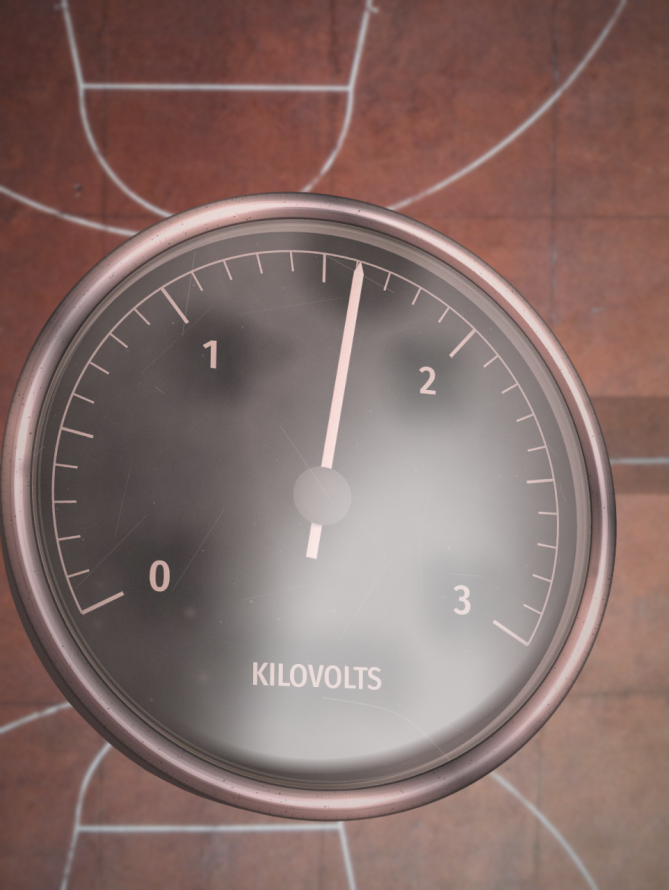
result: 1.6,kV
